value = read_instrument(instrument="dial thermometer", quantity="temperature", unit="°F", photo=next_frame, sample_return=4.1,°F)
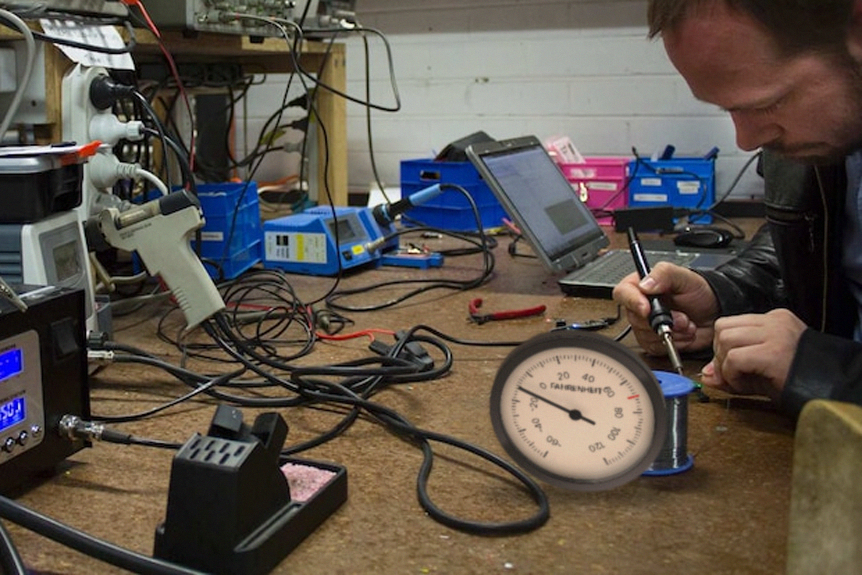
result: -10,°F
